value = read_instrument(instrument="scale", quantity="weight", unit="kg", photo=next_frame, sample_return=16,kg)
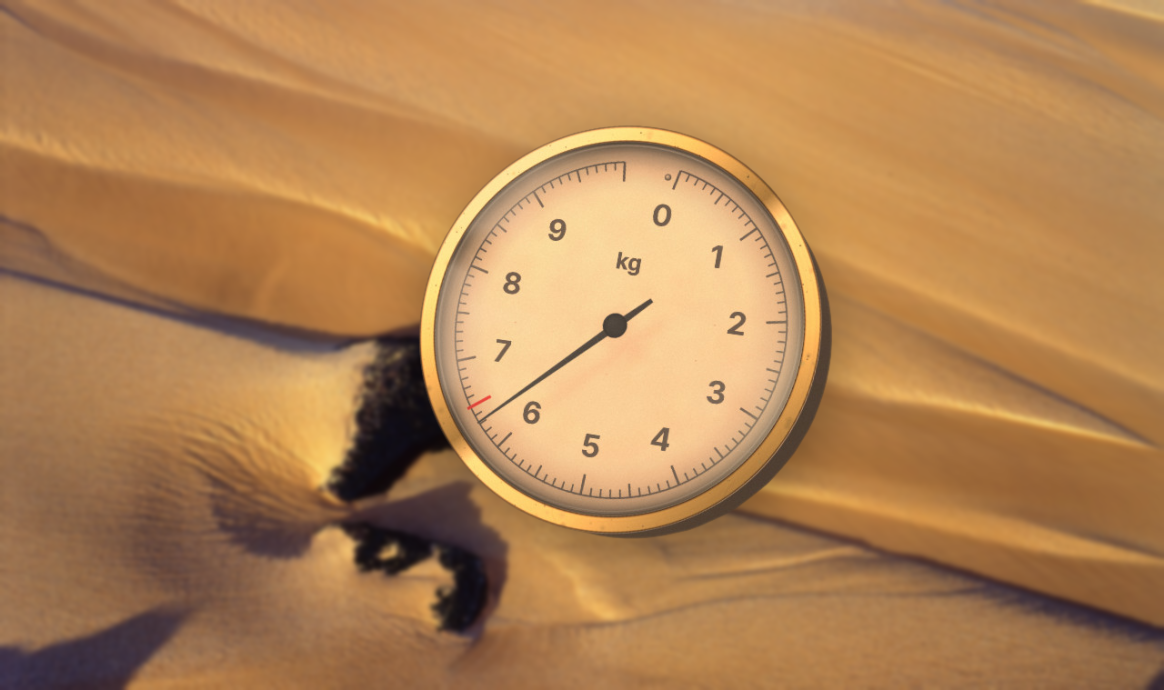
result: 6.3,kg
